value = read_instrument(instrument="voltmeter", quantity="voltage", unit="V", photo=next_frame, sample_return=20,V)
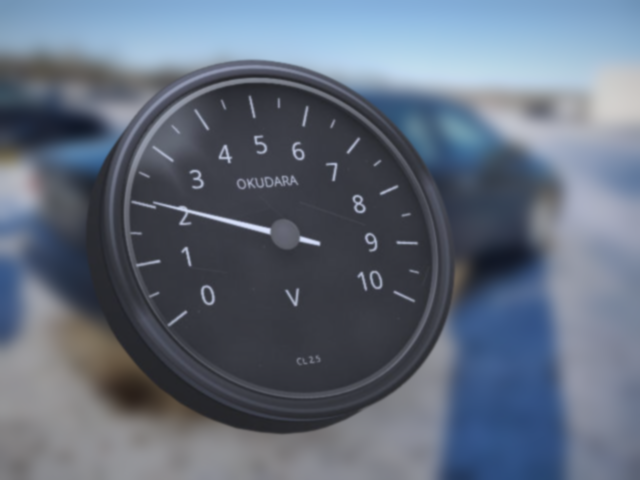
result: 2,V
